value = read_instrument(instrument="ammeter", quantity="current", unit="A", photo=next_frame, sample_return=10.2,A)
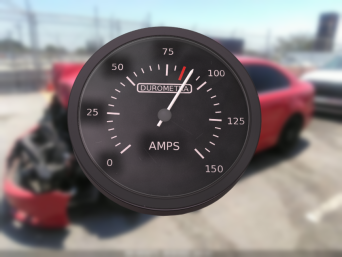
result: 90,A
